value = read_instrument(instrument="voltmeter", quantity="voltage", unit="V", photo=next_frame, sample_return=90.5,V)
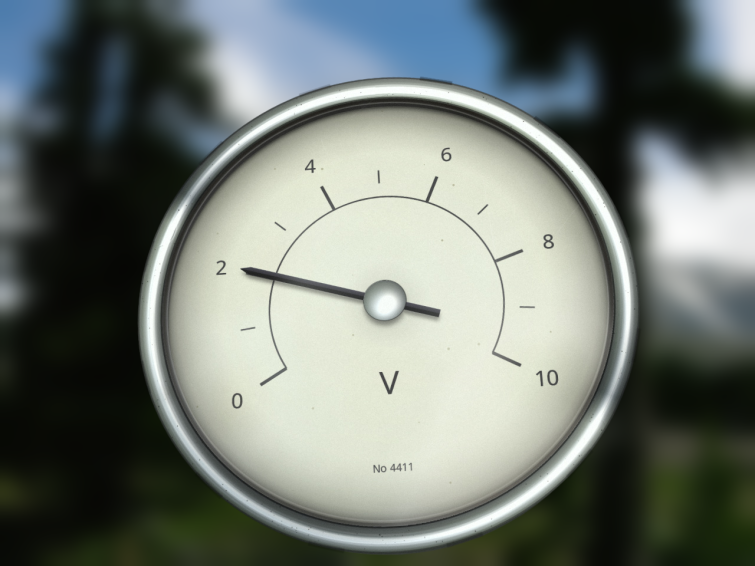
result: 2,V
